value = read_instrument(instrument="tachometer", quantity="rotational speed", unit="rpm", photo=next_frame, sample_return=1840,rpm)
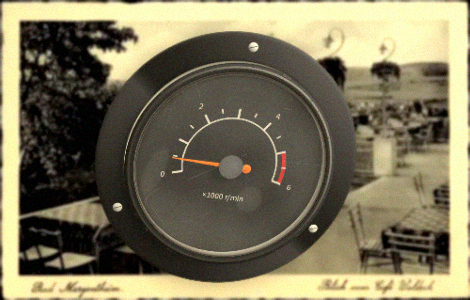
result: 500,rpm
